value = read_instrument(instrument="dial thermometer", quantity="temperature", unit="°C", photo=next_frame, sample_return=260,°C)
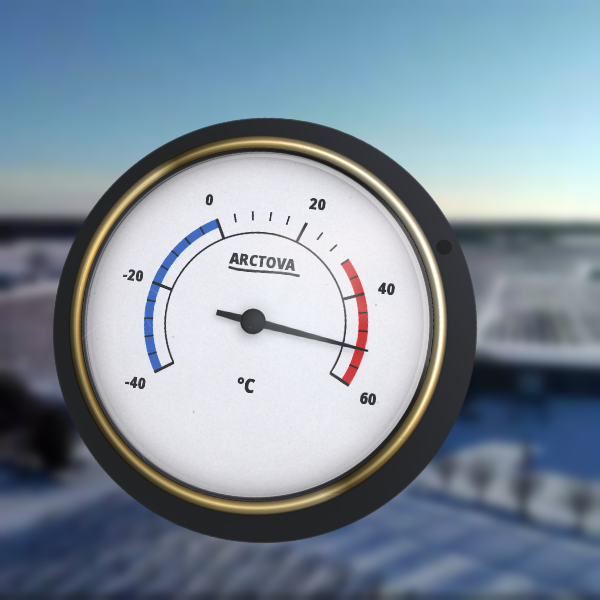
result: 52,°C
